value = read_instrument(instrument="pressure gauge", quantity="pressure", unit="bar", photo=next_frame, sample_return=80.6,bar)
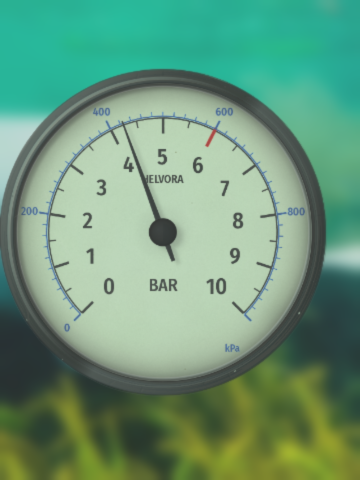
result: 4.25,bar
